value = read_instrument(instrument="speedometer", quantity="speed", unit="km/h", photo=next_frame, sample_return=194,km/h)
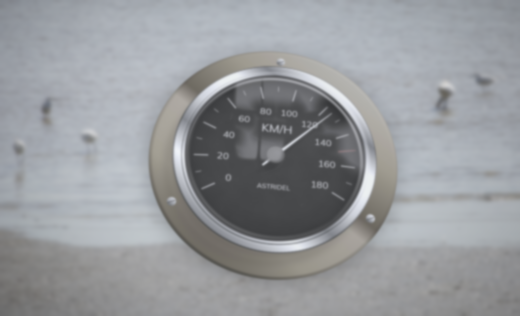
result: 125,km/h
